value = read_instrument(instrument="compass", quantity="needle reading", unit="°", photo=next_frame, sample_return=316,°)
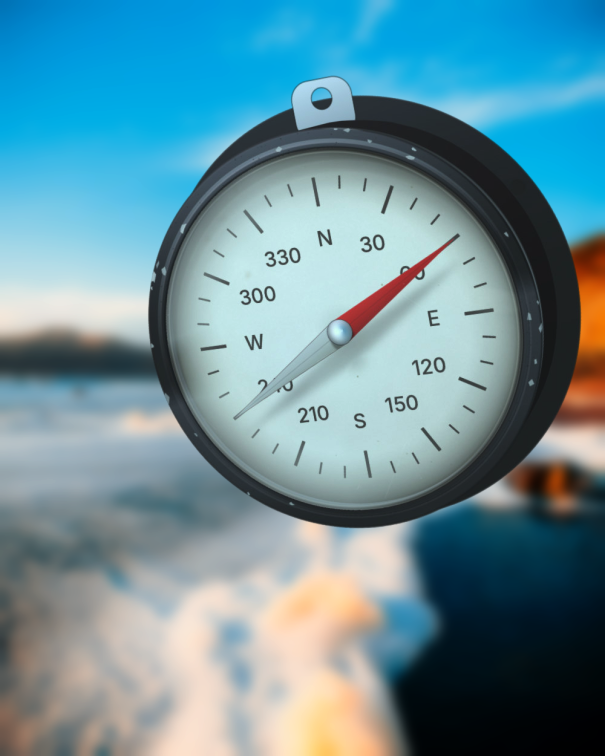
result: 60,°
